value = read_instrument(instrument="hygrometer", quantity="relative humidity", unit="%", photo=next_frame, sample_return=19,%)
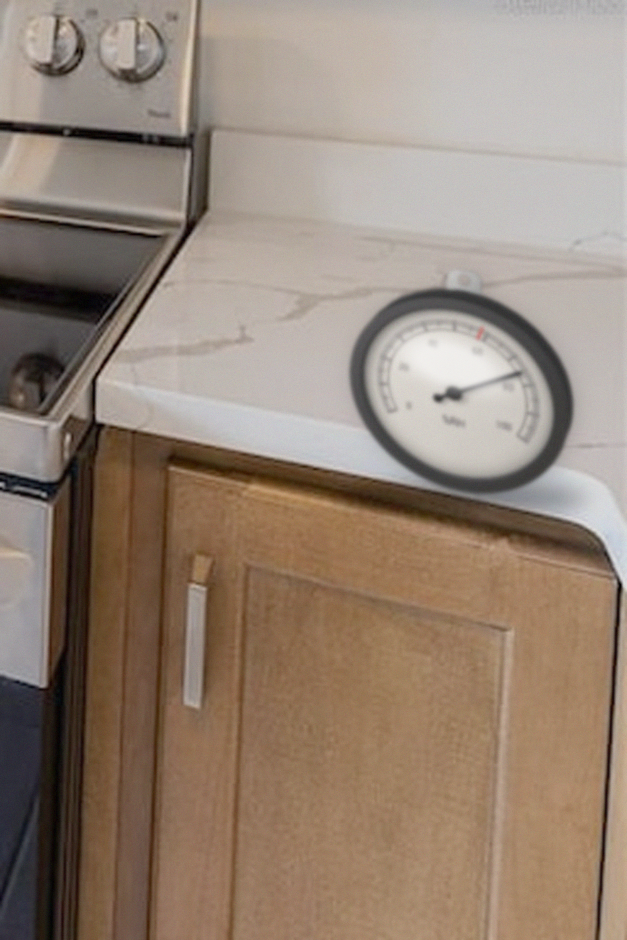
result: 75,%
